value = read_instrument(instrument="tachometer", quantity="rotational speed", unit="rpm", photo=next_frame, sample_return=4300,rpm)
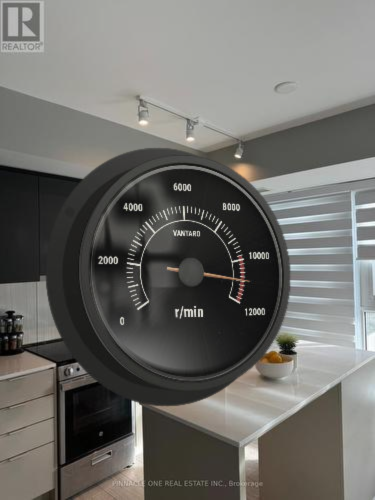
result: 11000,rpm
